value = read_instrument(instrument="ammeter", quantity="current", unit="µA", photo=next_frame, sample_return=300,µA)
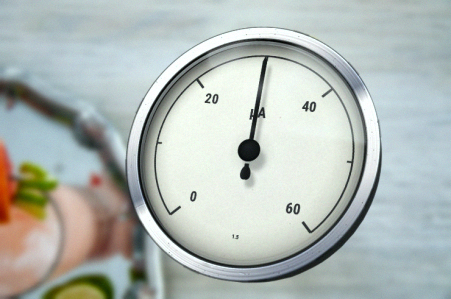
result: 30,µA
